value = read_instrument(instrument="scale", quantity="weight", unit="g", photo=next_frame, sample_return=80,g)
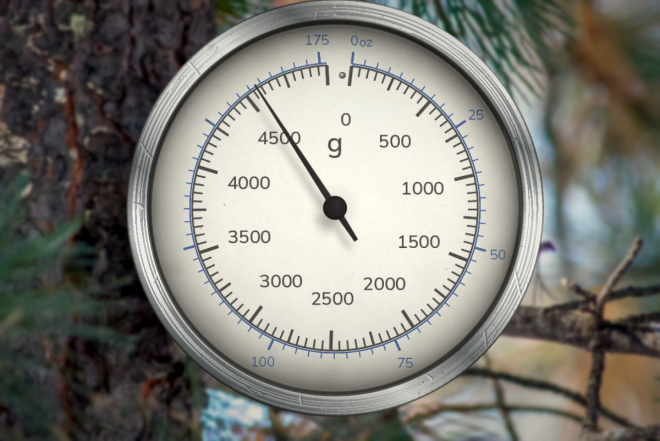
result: 4575,g
